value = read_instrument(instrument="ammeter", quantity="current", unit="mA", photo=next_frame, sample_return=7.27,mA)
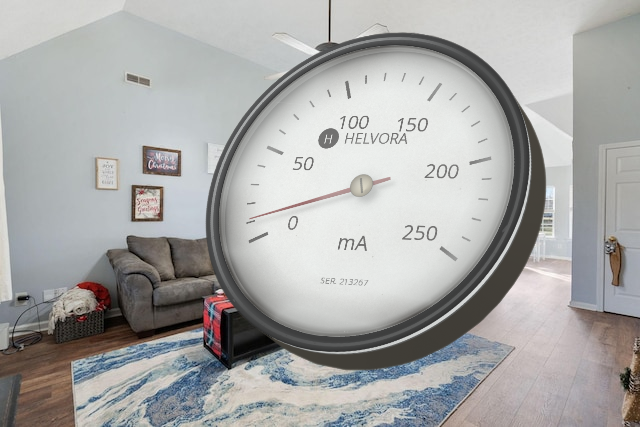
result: 10,mA
